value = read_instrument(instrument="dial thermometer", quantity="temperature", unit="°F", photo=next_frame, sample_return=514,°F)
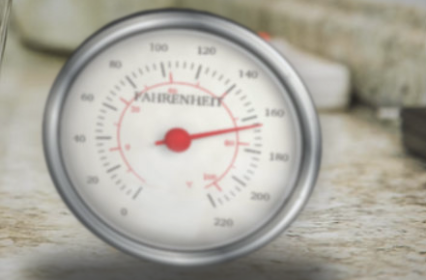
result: 164,°F
